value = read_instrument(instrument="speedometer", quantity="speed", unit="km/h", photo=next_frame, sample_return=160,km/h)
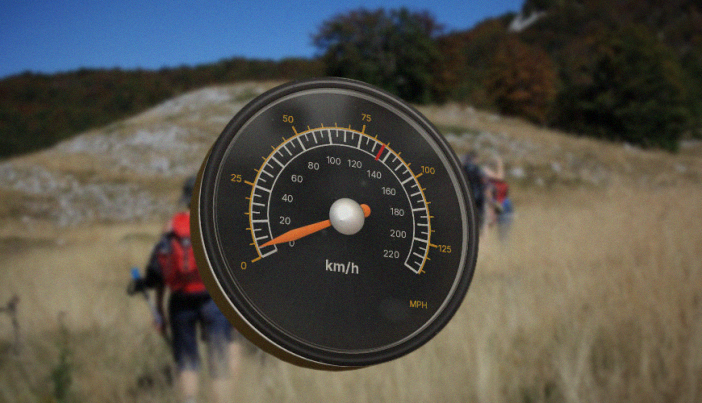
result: 5,km/h
